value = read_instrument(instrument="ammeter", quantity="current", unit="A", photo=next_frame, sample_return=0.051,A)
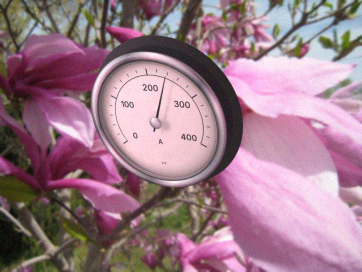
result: 240,A
